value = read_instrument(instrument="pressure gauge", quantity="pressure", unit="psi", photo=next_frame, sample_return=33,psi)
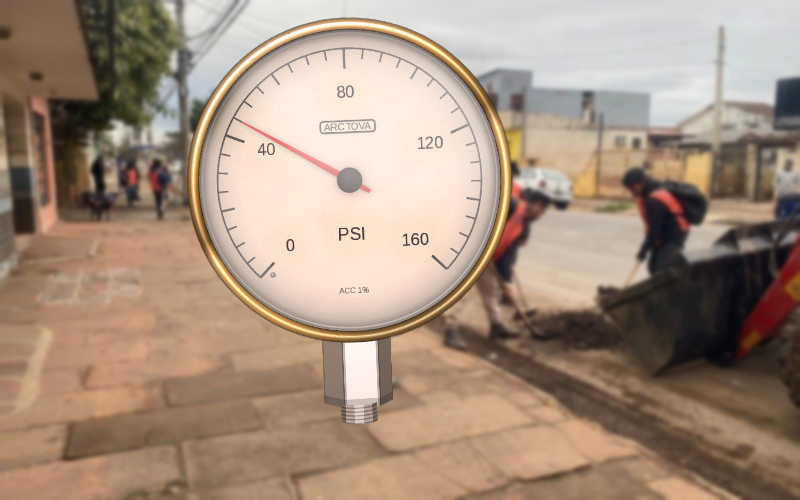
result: 45,psi
